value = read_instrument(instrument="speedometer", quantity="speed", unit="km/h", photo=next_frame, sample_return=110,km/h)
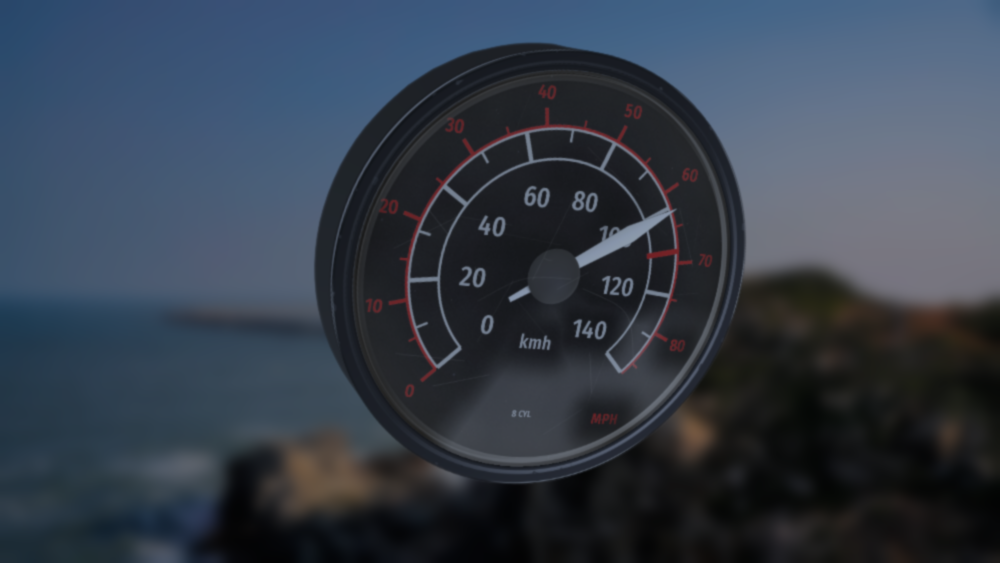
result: 100,km/h
